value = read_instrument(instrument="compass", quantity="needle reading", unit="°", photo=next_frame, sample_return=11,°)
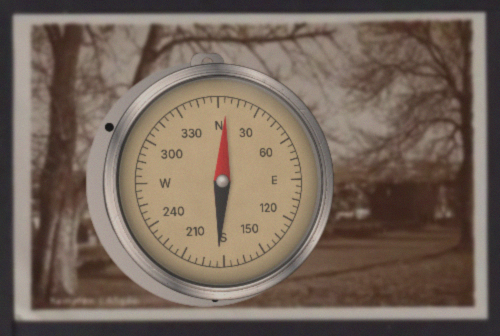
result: 5,°
